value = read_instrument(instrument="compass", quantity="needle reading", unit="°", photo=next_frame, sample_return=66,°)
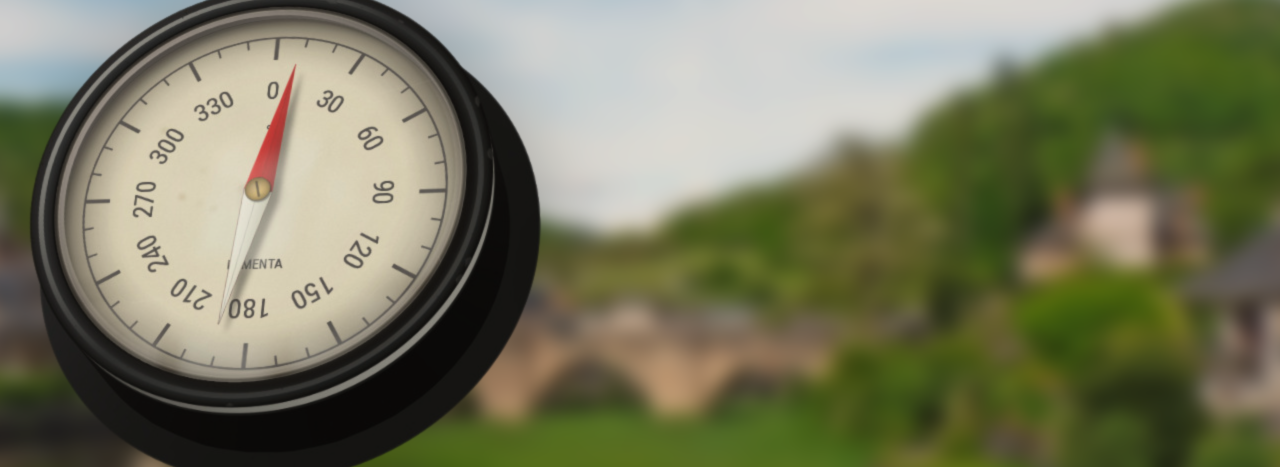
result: 10,°
